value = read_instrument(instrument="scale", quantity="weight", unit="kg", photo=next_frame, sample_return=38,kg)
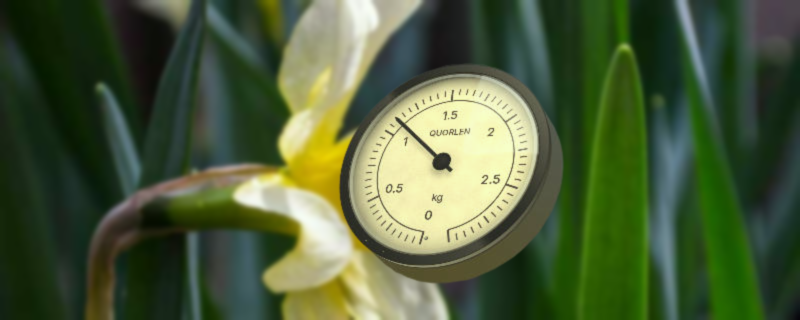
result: 1.1,kg
